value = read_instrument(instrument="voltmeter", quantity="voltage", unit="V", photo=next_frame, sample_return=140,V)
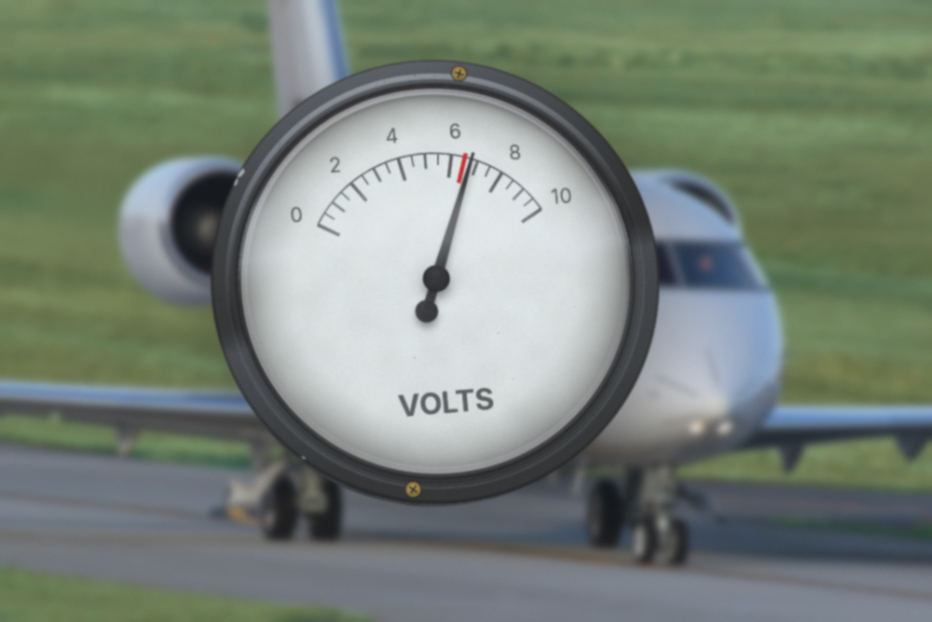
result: 6.75,V
